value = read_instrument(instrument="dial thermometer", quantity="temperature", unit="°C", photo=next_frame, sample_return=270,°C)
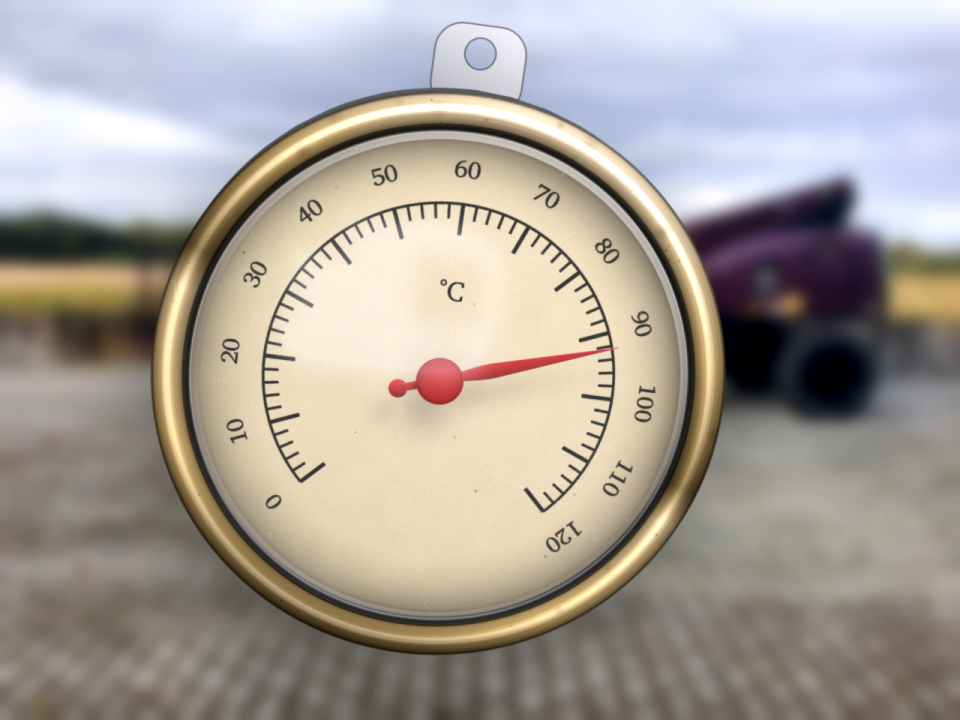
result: 92,°C
